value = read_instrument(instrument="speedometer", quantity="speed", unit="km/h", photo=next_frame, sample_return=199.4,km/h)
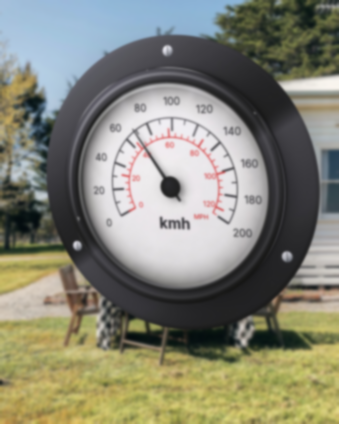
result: 70,km/h
